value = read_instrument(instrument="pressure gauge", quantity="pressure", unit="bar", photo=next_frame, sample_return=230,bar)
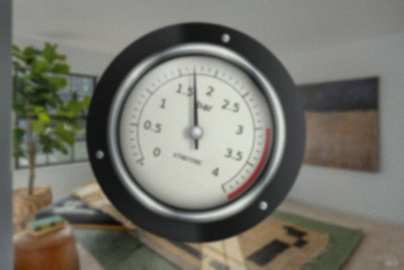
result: 1.7,bar
